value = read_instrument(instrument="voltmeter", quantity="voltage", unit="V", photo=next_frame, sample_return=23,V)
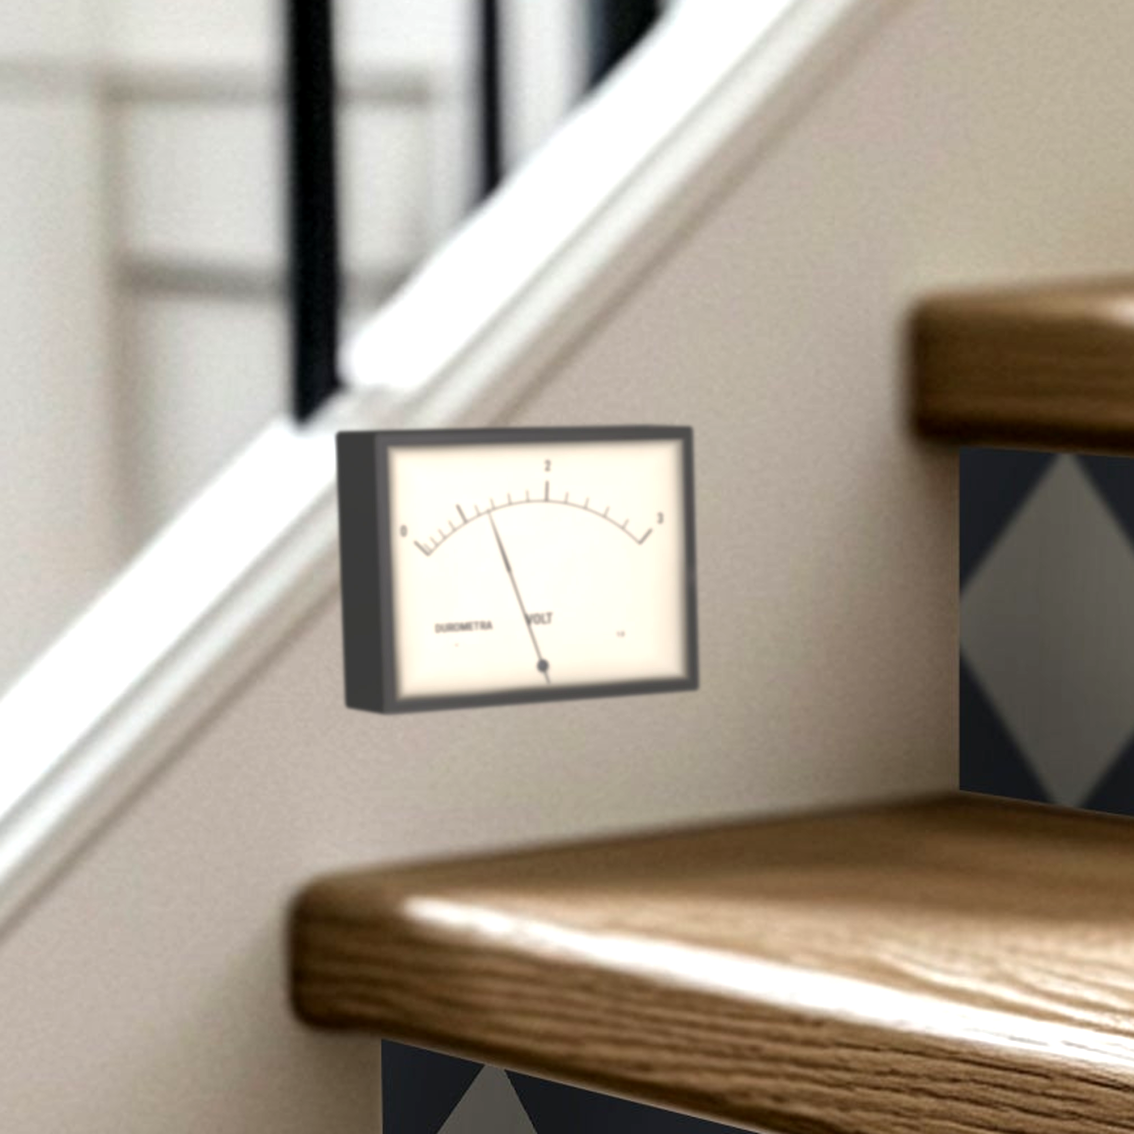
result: 1.3,V
